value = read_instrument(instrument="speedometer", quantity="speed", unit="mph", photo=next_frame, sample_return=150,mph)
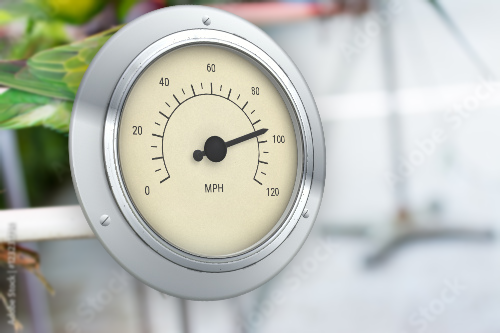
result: 95,mph
